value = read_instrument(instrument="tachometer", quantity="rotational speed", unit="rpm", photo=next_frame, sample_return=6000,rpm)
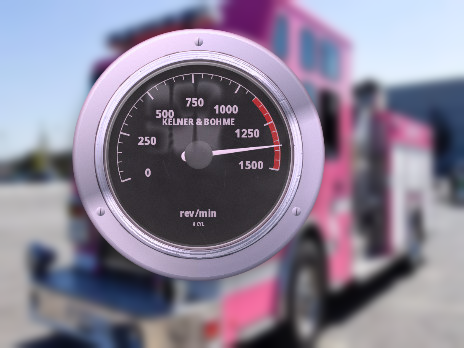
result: 1375,rpm
